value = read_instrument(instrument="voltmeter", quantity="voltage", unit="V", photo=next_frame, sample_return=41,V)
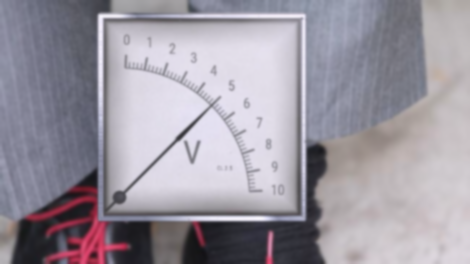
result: 5,V
